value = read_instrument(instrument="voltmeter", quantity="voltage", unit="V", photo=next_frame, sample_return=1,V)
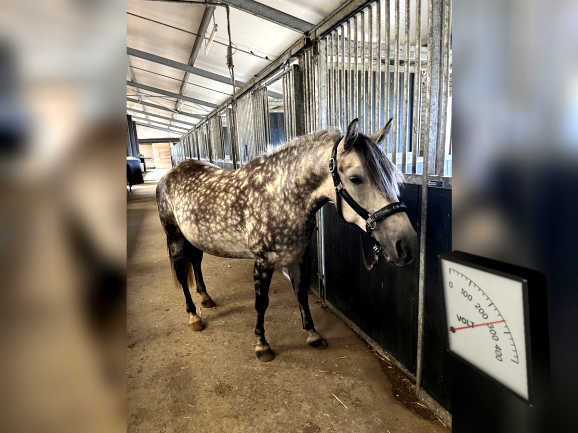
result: 260,V
